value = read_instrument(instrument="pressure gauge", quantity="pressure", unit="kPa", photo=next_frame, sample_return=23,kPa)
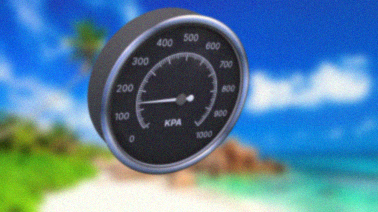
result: 150,kPa
